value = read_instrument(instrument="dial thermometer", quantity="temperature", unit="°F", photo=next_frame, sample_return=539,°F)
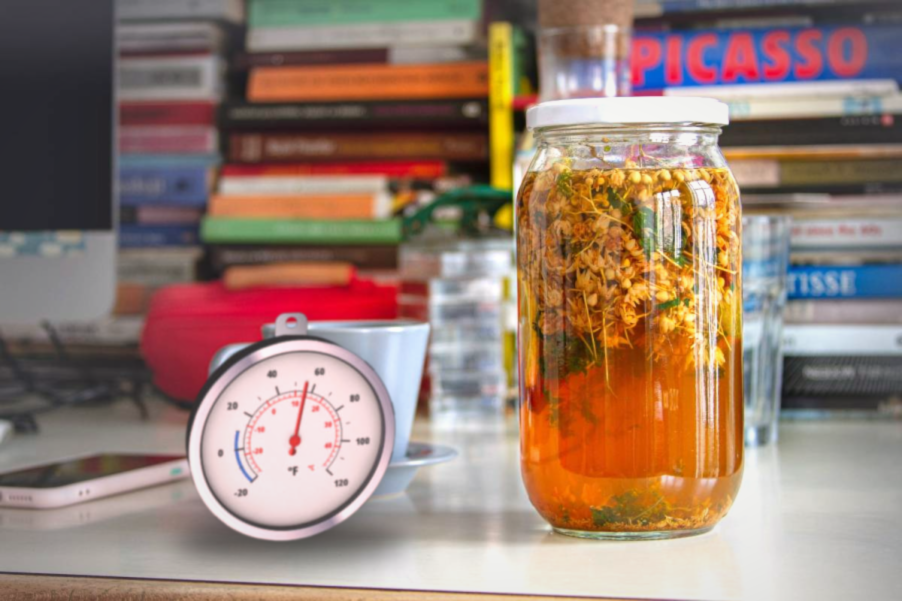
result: 55,°F
